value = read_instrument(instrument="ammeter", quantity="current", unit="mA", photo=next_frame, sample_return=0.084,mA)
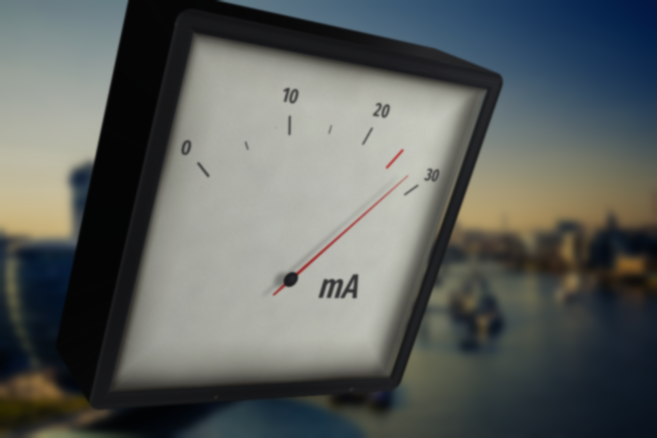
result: 27.5,mA
